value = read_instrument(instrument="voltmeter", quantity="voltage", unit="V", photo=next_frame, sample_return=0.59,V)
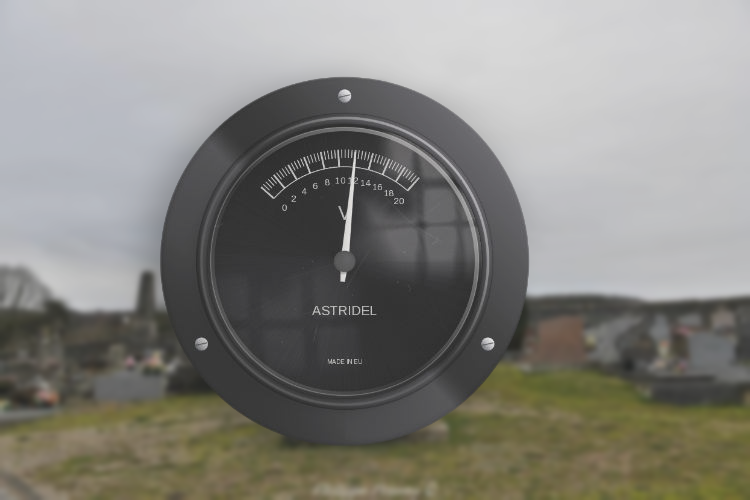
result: 12,V
